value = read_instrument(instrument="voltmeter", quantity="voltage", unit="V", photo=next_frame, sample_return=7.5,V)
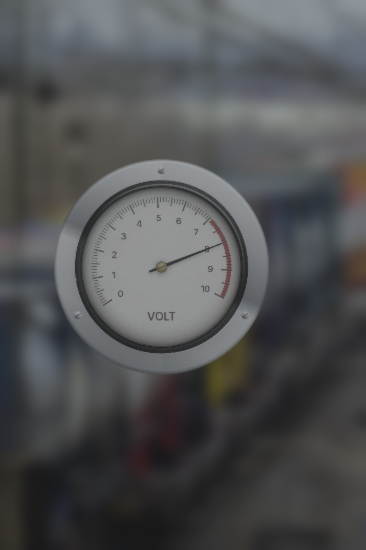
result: 8,V
